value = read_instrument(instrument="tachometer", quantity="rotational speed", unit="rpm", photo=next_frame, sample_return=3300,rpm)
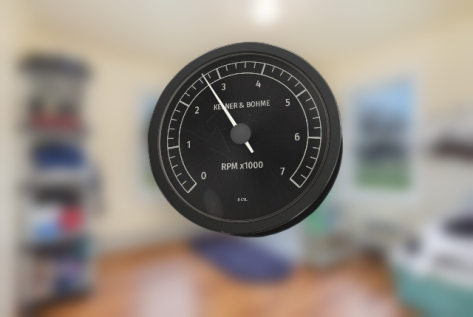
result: 2700,rpm
